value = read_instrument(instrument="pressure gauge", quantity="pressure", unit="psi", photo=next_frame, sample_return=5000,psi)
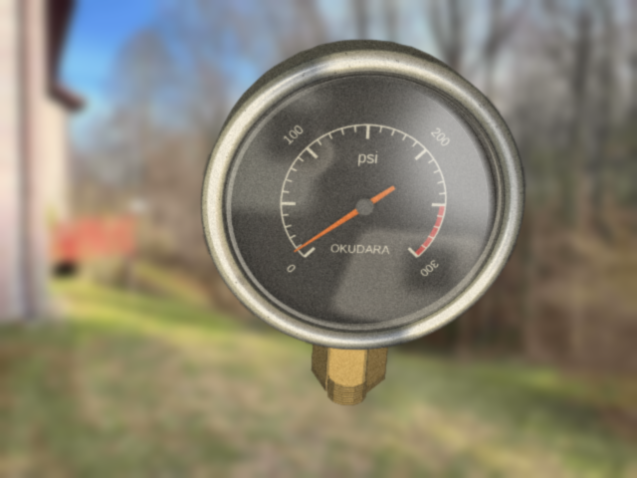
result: 10,psi
